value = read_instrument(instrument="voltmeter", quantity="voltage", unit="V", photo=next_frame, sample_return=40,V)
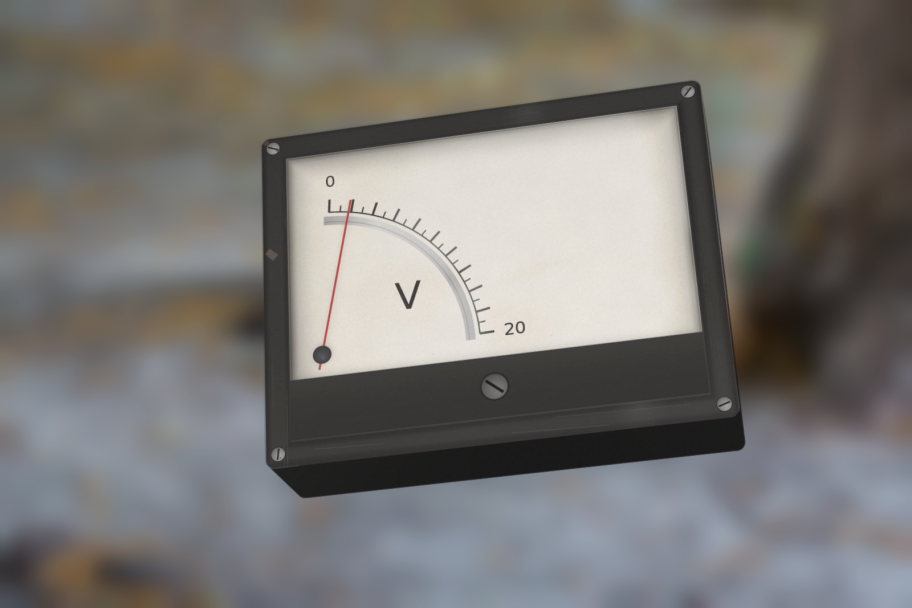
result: 2,V
